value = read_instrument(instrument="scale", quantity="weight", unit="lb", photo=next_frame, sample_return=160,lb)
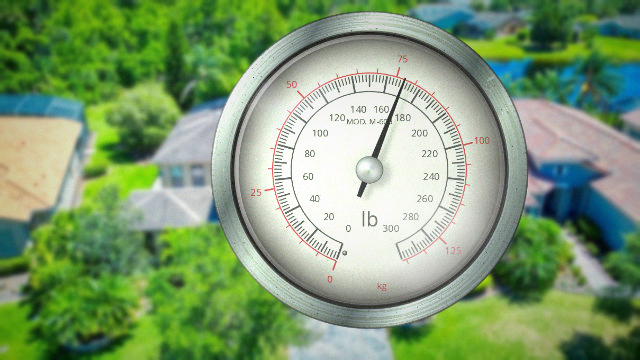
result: 170,lb
